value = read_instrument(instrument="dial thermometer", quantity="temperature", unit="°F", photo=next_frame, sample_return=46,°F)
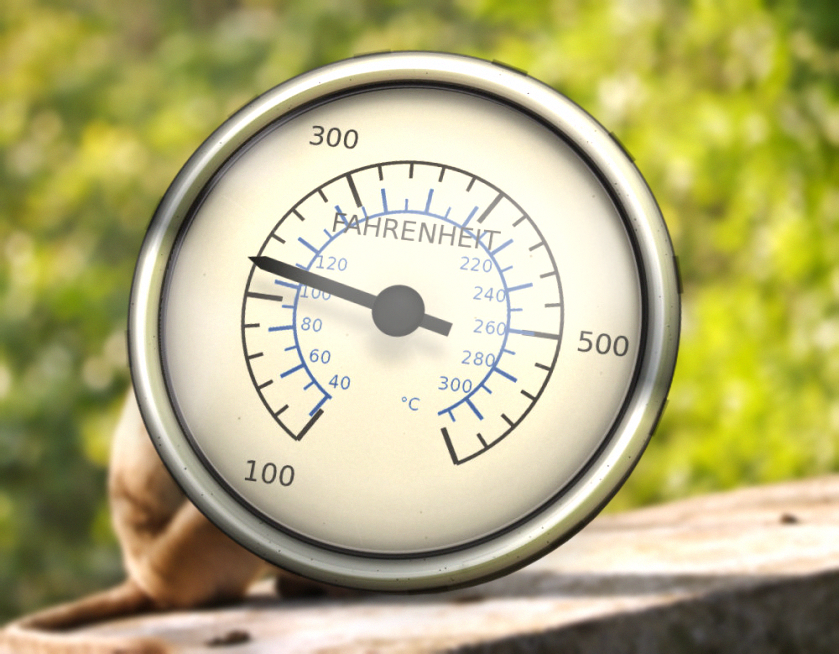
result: 220,°F
